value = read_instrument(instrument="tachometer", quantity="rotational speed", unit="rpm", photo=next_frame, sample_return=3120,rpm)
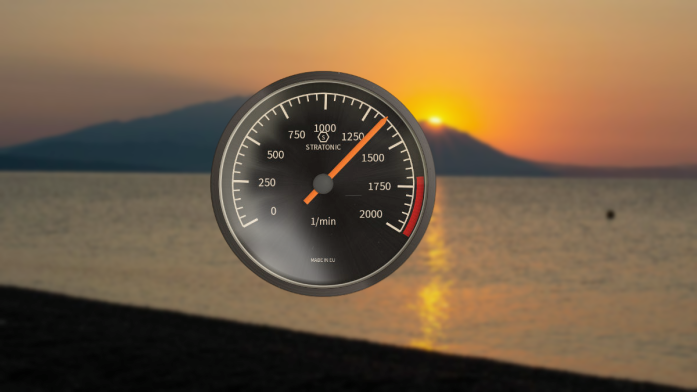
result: 1350,rpm
